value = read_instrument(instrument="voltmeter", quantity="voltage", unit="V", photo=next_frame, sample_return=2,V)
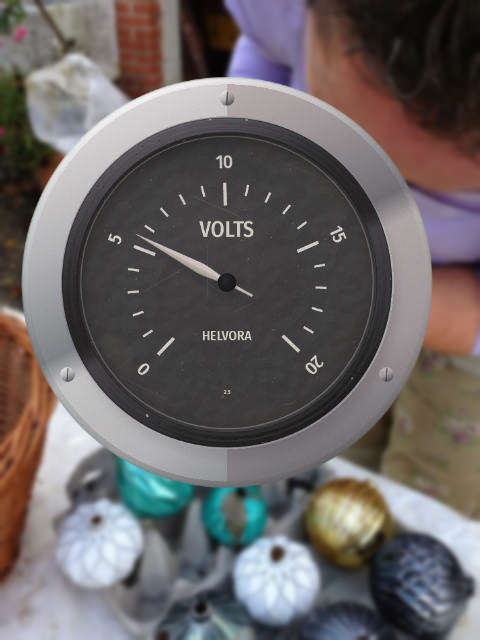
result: 5.5,V
